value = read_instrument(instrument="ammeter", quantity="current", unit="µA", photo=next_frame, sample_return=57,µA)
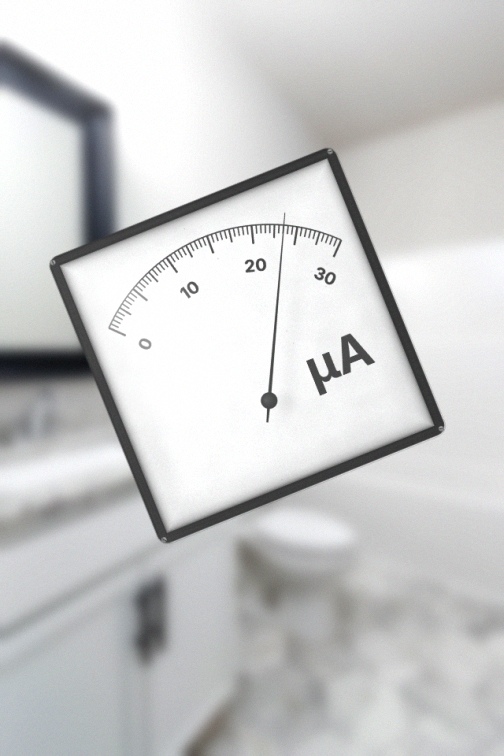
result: 23.5,µA
